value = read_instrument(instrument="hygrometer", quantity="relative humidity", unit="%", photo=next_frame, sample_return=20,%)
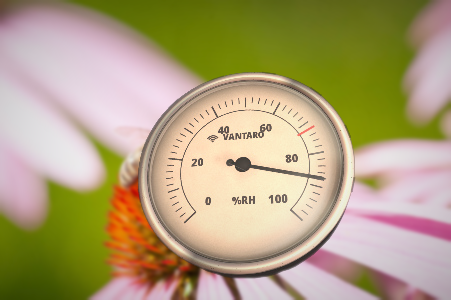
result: 88,%
